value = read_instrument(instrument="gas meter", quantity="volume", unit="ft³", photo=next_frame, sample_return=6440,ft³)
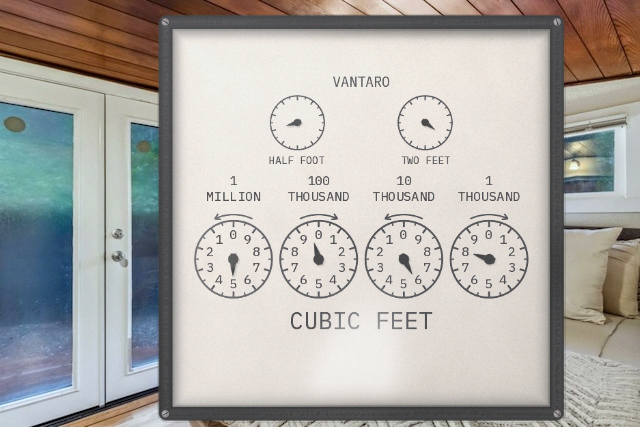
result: 495800,ft³
